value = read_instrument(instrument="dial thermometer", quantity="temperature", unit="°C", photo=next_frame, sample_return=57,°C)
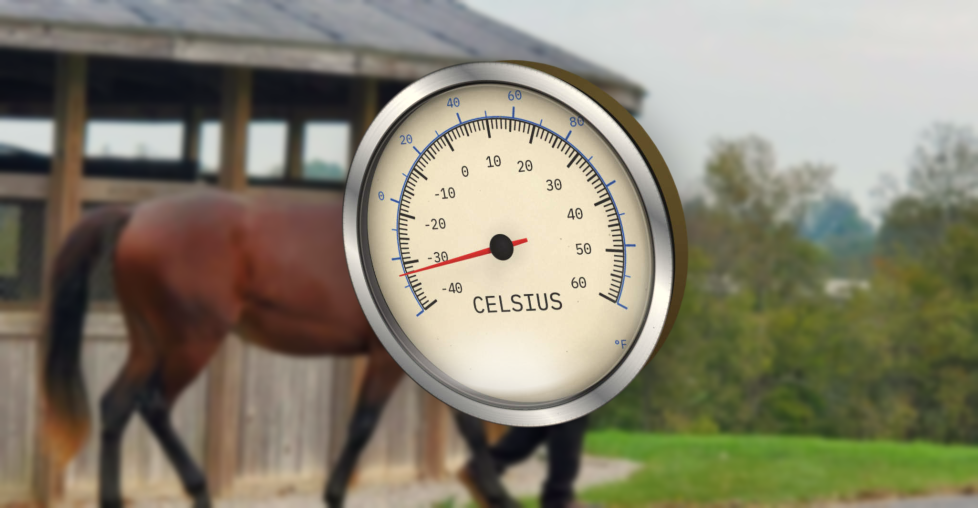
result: -32,°C
